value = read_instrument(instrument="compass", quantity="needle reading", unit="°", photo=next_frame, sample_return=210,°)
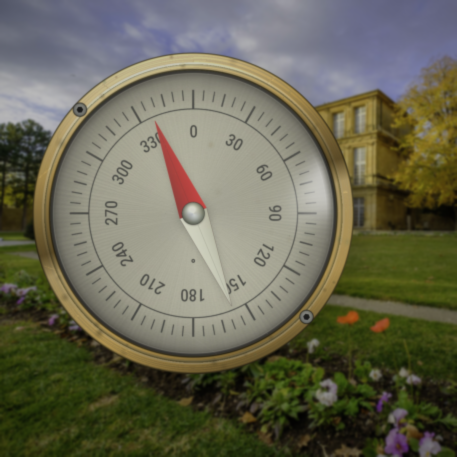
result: 337.5,°
